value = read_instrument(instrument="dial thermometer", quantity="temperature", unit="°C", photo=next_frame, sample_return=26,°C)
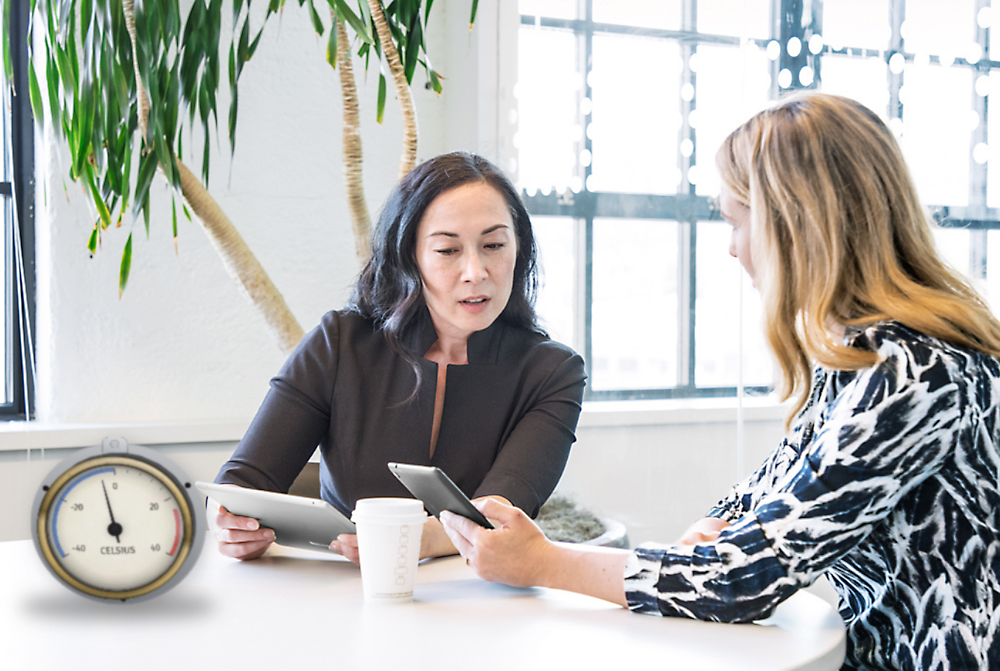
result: -4,°C
